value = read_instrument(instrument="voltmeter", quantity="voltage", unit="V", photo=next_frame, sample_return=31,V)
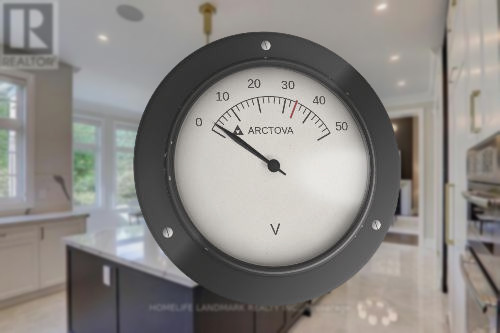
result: 2,V
